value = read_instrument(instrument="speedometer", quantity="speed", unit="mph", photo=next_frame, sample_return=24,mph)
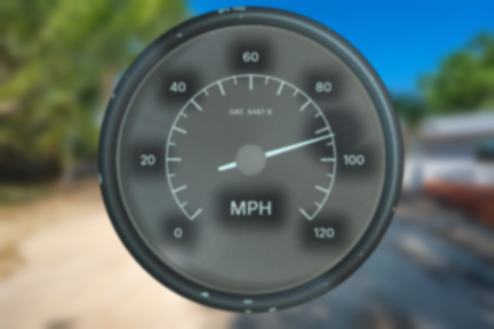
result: 92.5,mph
